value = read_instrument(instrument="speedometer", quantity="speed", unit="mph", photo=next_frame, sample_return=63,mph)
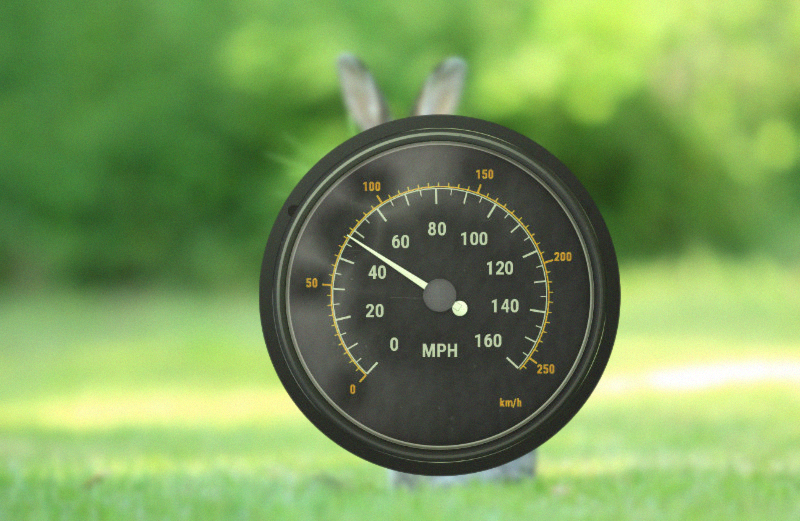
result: 47.5,mph
